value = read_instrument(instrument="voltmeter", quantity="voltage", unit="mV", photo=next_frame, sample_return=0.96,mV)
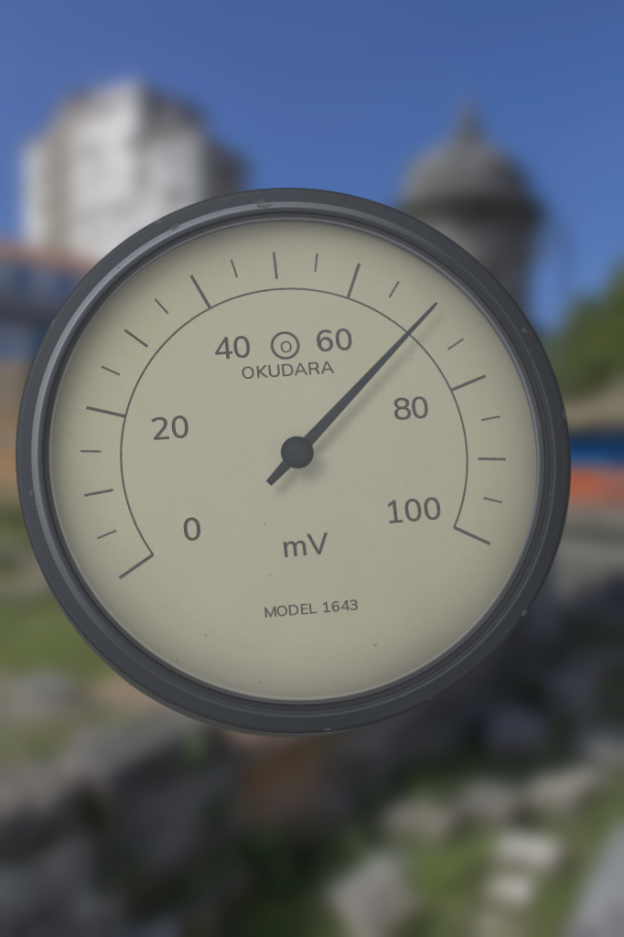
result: 70,mV
